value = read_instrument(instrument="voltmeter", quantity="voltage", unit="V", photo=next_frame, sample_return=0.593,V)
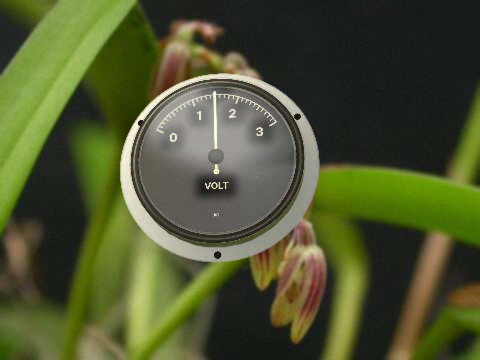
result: 1.5,V
